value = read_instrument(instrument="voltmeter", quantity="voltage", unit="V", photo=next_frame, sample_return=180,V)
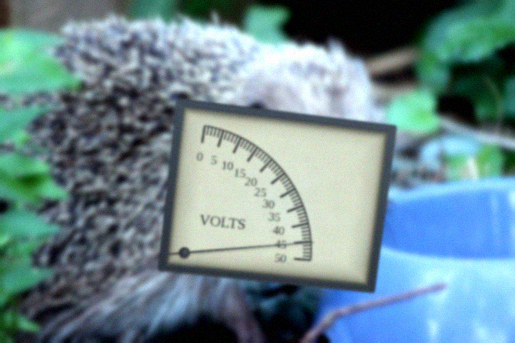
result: 45,V
